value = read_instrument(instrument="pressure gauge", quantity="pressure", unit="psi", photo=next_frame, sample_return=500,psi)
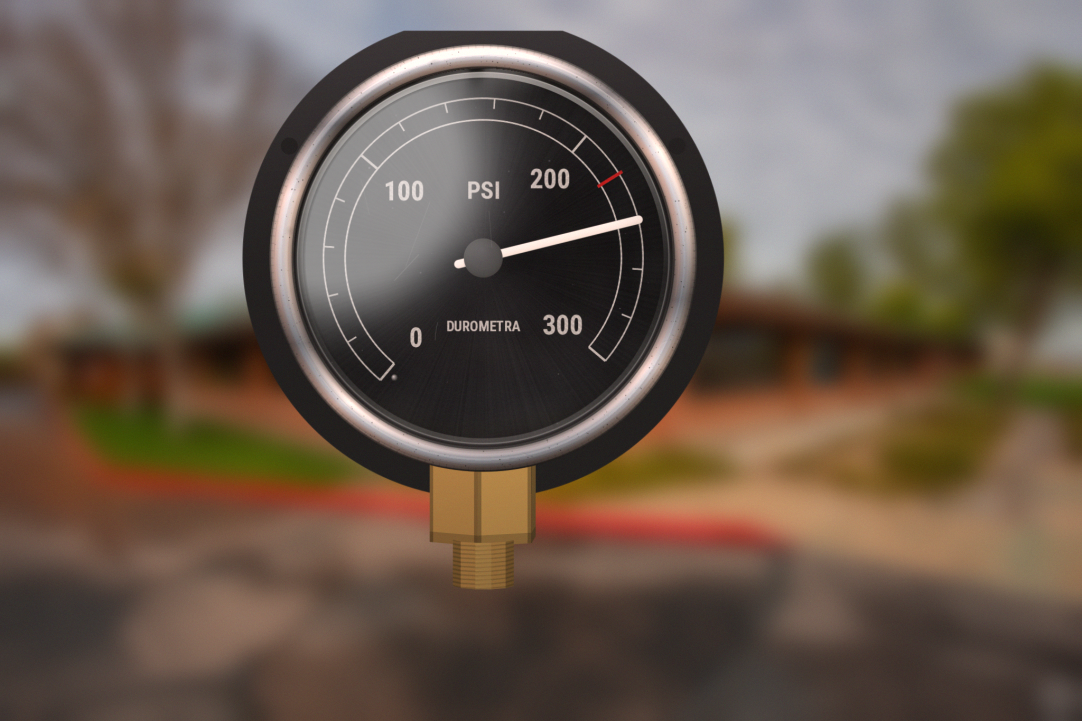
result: 240,psi
